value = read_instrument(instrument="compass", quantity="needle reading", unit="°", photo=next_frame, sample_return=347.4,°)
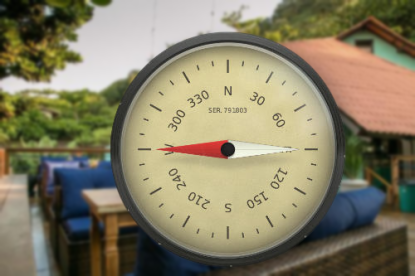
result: 270,°
